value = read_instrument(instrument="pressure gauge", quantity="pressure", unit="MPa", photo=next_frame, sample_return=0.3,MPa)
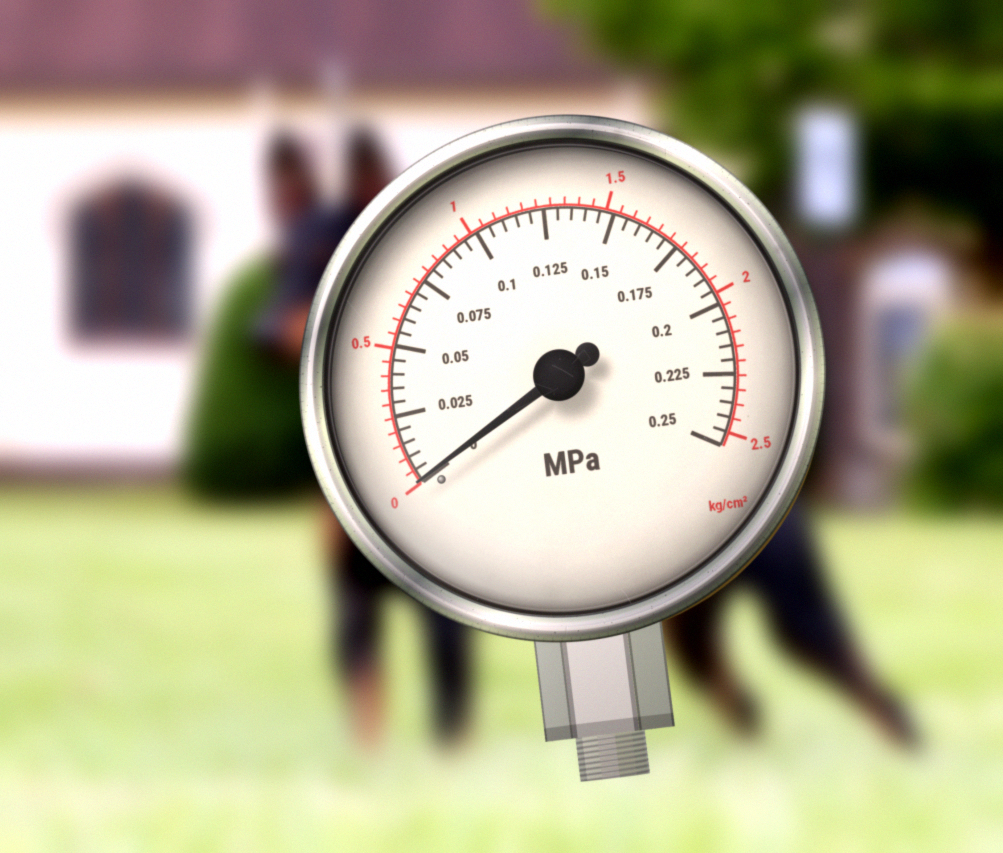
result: 0,MPa
